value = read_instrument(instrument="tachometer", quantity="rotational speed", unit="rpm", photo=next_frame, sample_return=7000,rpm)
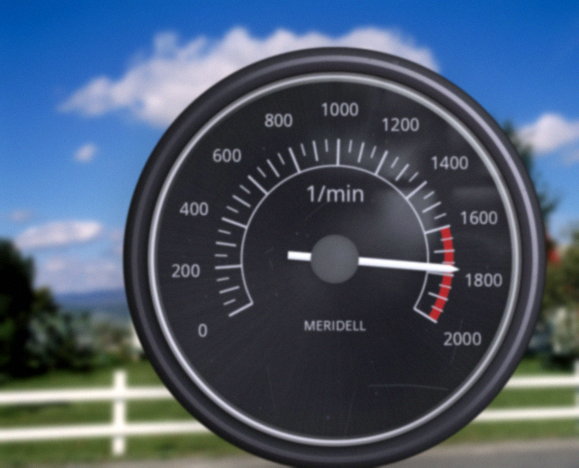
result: 1775,rpm
